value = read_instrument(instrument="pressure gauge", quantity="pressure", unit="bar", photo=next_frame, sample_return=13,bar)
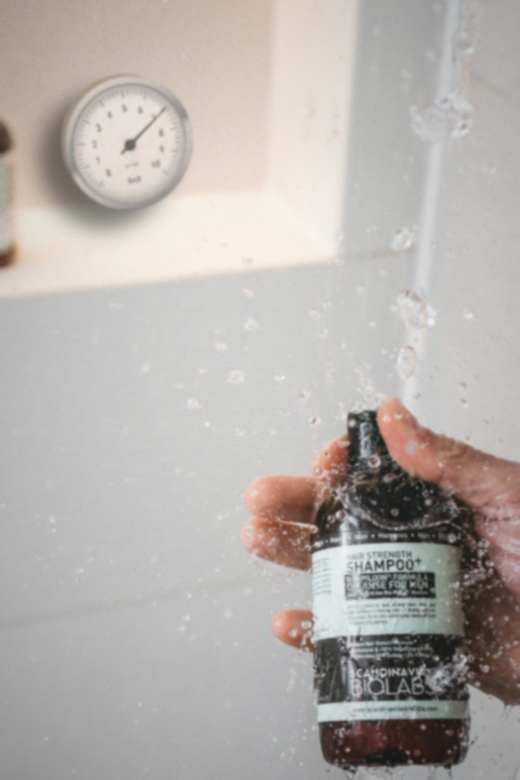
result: 7,bar
